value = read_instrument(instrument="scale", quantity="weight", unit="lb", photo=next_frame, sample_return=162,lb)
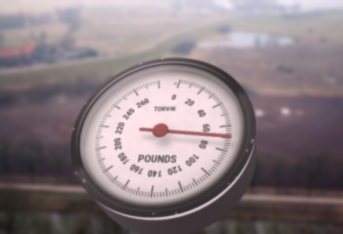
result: 70,lb
